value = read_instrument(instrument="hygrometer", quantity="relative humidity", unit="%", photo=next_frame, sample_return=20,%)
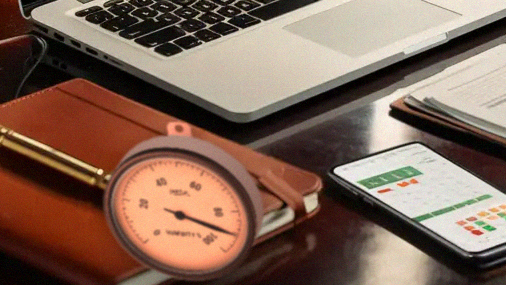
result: 90,%
